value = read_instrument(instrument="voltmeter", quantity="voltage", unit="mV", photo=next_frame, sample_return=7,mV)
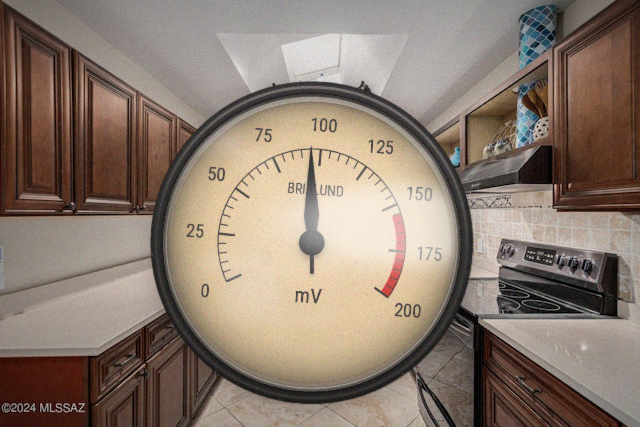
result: 95,mV
